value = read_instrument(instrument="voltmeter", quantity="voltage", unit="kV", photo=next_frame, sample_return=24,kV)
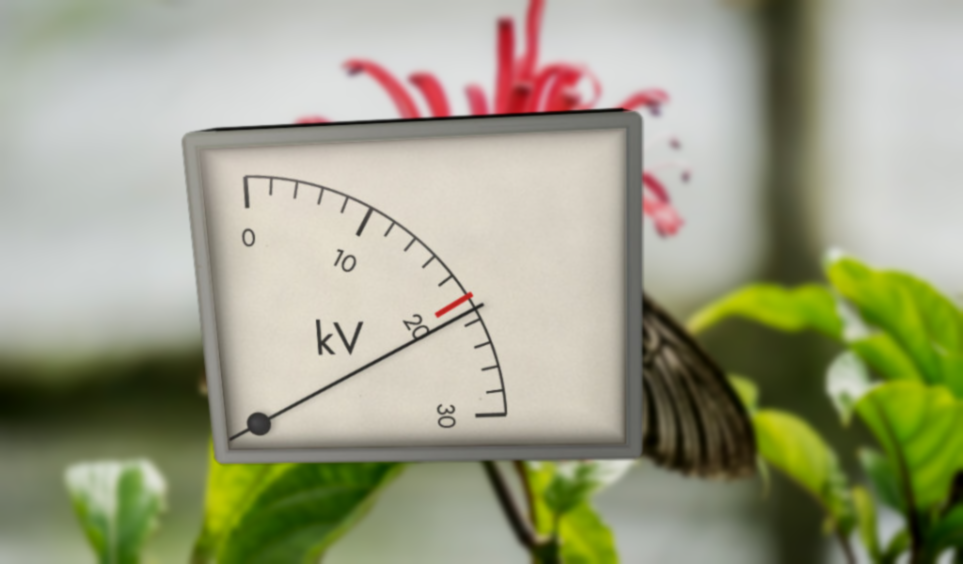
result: 21,kV
